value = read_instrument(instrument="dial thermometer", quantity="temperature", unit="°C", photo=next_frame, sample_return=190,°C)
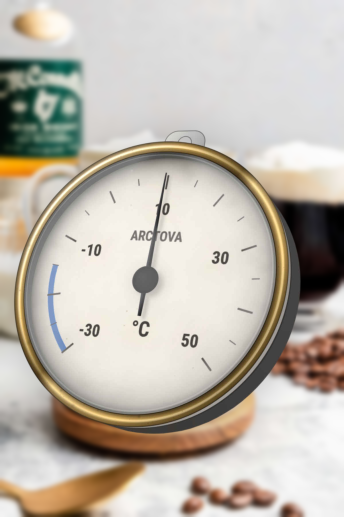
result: 10,°C
